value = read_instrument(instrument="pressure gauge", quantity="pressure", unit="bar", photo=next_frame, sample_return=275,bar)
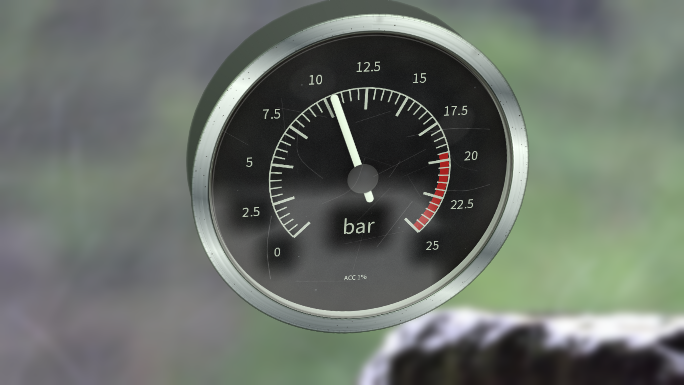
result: 10.5,bar
